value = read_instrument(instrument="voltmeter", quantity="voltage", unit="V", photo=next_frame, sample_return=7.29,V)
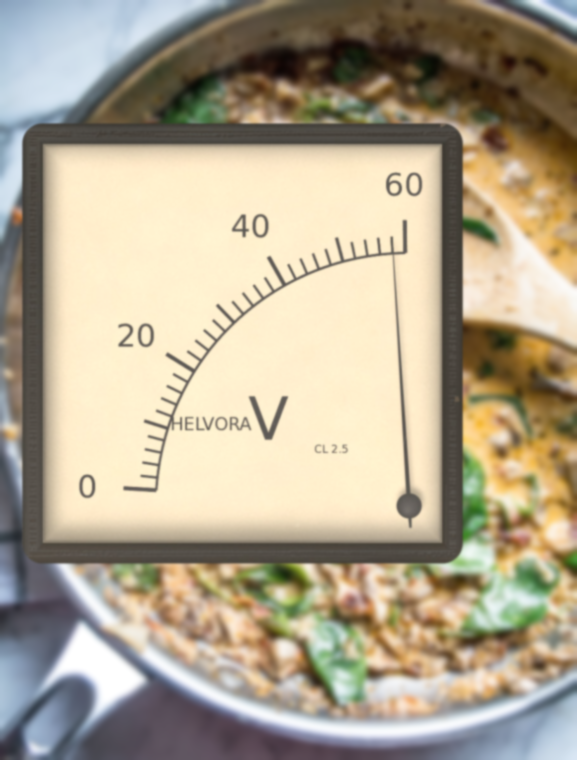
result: 58,V
